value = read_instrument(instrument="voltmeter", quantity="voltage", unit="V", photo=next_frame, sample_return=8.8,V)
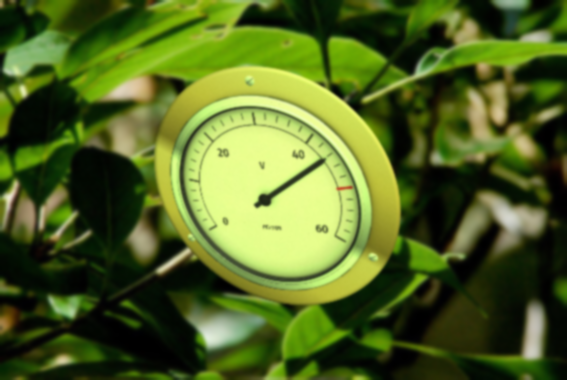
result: 44,V
